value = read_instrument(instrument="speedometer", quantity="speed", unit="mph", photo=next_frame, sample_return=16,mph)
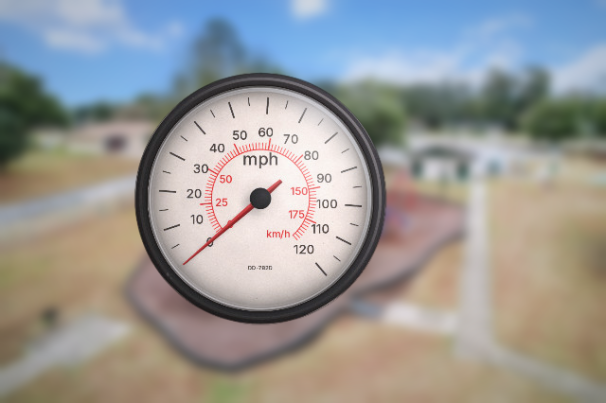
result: 0,mph
